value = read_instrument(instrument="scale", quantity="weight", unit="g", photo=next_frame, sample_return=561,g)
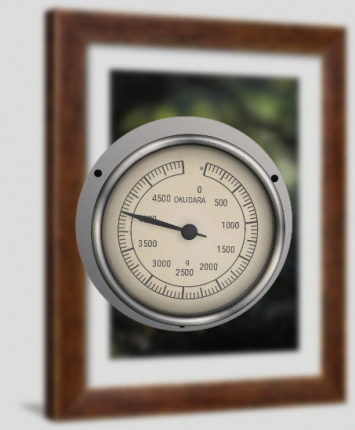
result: 4000,g
